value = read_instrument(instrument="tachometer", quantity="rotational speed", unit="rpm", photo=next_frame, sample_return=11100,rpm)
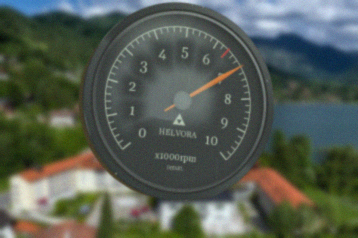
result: 7000,rpm
